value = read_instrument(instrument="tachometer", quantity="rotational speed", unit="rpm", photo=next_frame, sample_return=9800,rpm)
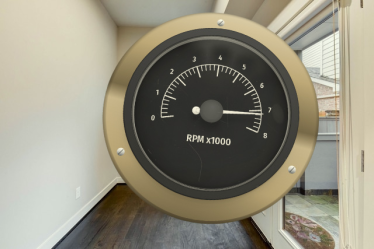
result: 7200,rpm
